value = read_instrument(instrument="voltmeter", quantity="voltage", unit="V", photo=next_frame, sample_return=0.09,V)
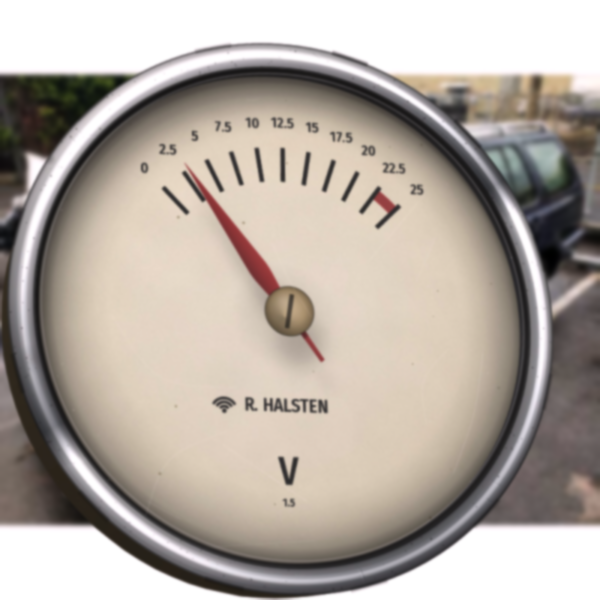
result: 2.5,V
